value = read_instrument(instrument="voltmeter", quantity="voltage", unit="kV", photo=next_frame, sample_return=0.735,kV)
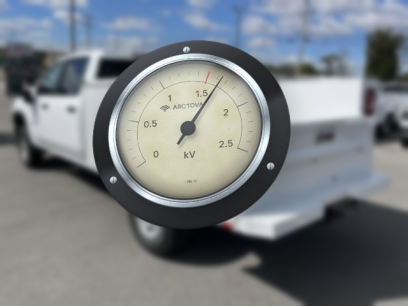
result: 1.65,kV
